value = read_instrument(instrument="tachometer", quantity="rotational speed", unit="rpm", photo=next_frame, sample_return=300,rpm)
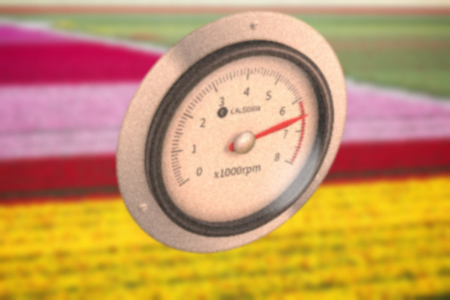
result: 6500,rpm
